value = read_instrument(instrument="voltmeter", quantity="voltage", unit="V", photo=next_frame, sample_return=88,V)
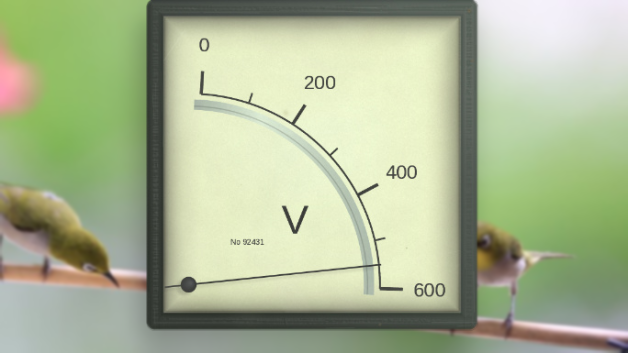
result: 550,V
